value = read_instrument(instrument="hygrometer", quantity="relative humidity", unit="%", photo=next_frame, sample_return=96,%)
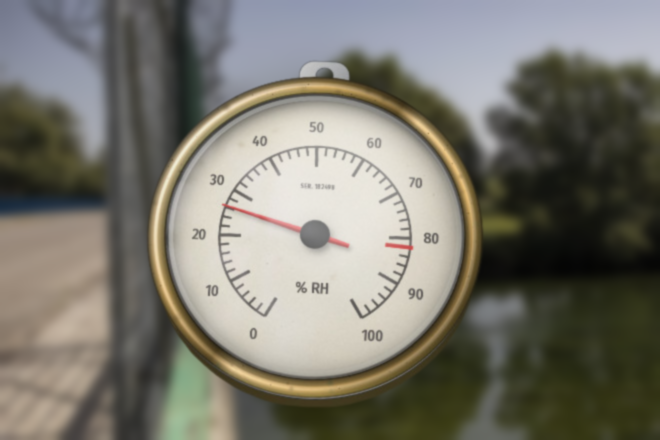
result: 26,%
